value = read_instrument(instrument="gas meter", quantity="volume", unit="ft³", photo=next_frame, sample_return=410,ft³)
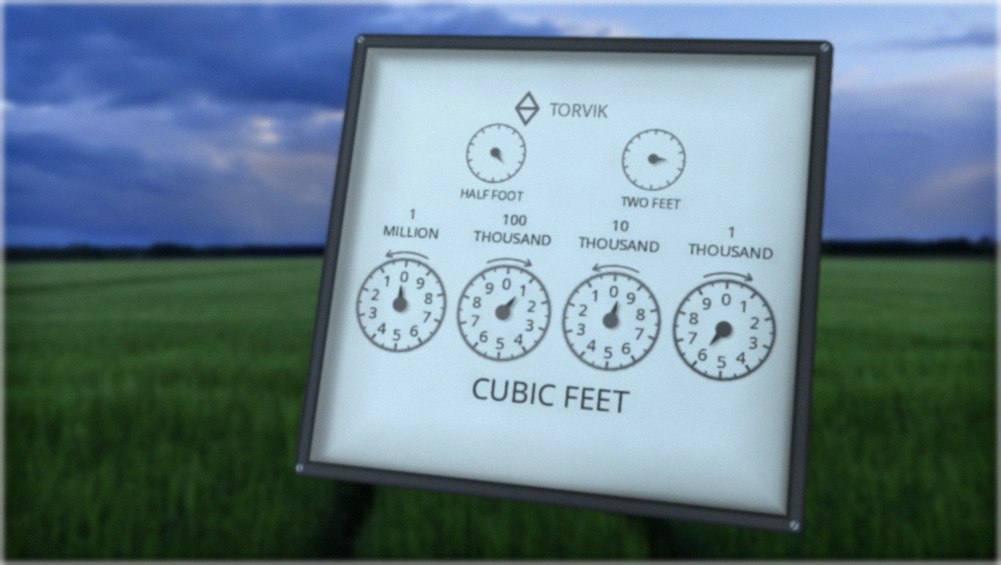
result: 9600,ft³
